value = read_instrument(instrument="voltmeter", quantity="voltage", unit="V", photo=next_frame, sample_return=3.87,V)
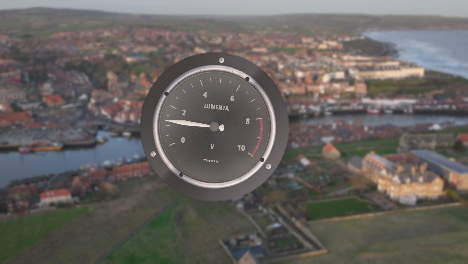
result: 1.25,V
